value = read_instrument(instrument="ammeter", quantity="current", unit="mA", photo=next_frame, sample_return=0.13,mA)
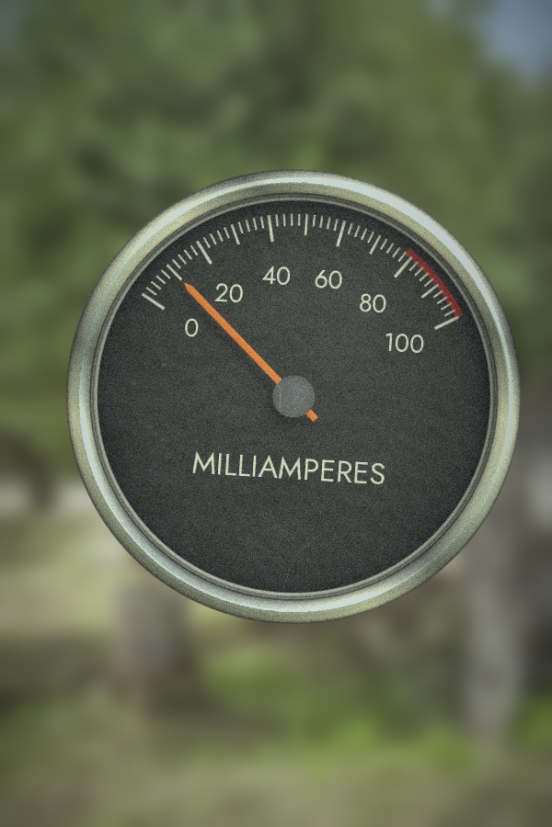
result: 10,mA
